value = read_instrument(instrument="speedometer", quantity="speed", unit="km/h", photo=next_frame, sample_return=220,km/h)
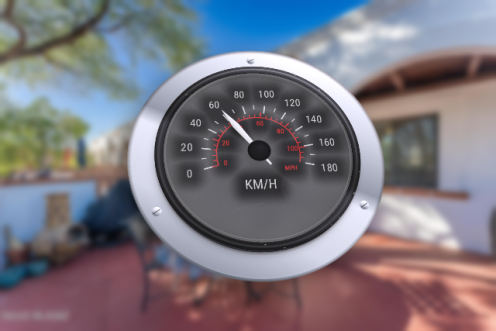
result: 60,km/h
